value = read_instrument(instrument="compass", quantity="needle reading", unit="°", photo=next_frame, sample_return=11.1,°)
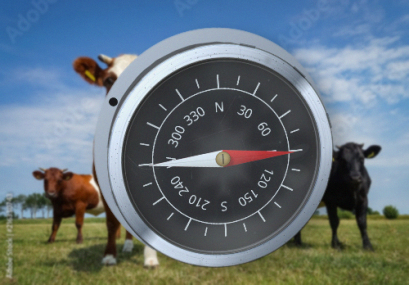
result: 90,°
